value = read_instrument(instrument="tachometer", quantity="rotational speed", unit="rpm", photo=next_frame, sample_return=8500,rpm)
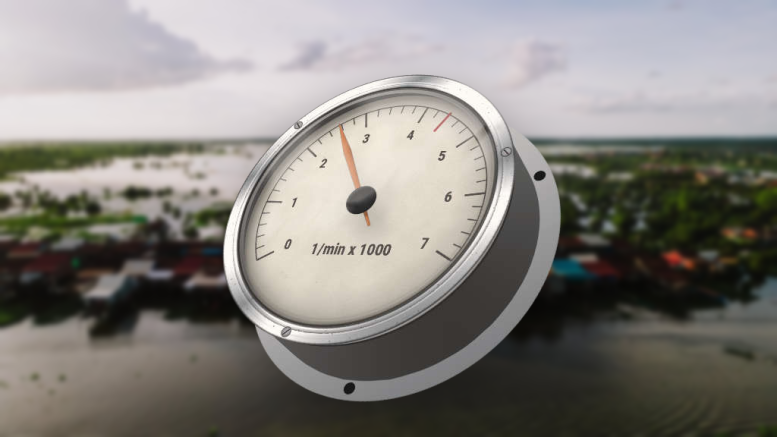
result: 2600,rpm
